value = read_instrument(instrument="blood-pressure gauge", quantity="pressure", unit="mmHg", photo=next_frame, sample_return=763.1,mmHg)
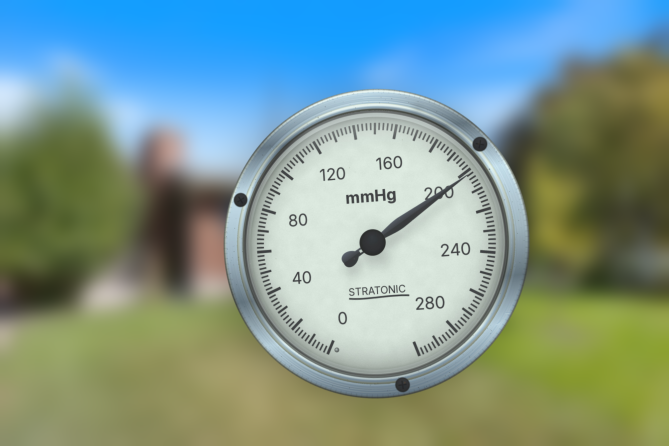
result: 202,mmHg
